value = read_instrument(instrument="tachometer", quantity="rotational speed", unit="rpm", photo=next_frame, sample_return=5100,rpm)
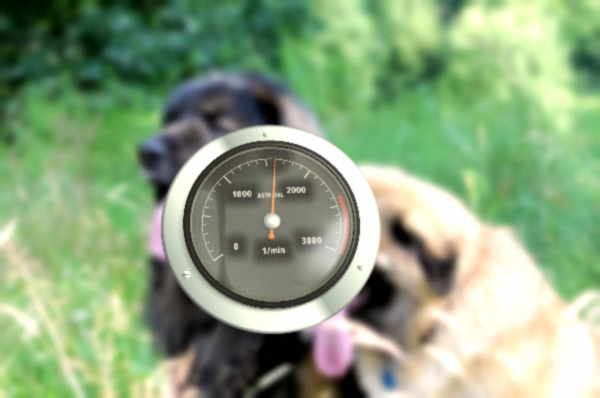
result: 1600,rpm
